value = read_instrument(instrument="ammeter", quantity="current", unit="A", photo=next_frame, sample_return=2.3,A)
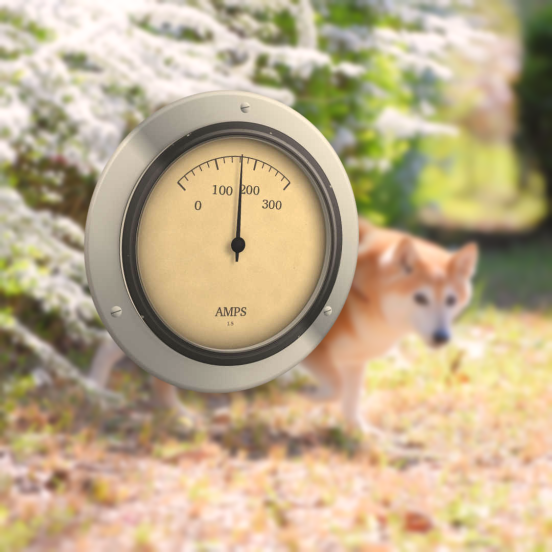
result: 160,A
